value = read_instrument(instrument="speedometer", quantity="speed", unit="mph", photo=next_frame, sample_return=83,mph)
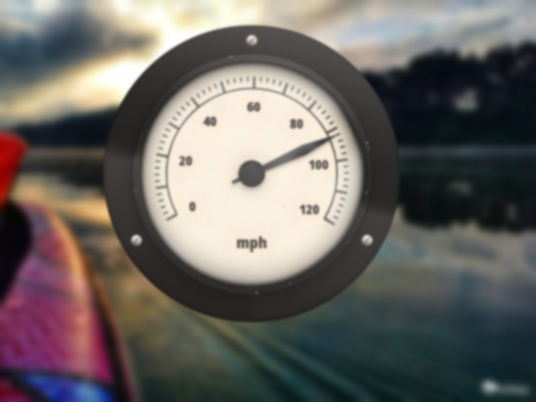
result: 92,mph
